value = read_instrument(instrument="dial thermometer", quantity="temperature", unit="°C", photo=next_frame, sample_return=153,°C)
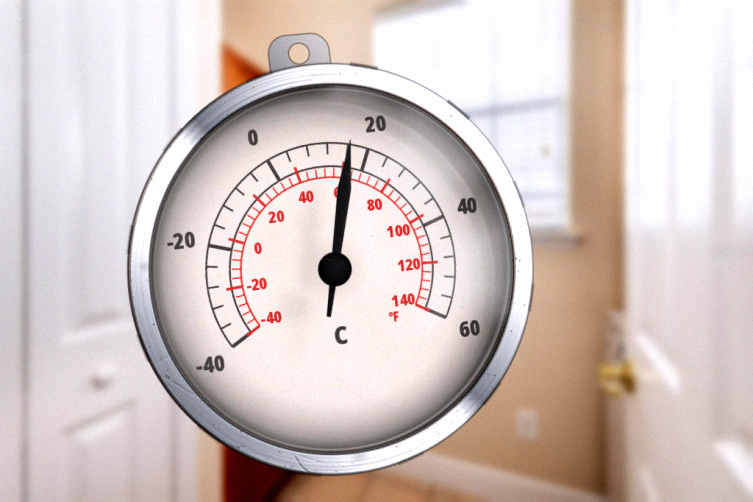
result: 16,°C
